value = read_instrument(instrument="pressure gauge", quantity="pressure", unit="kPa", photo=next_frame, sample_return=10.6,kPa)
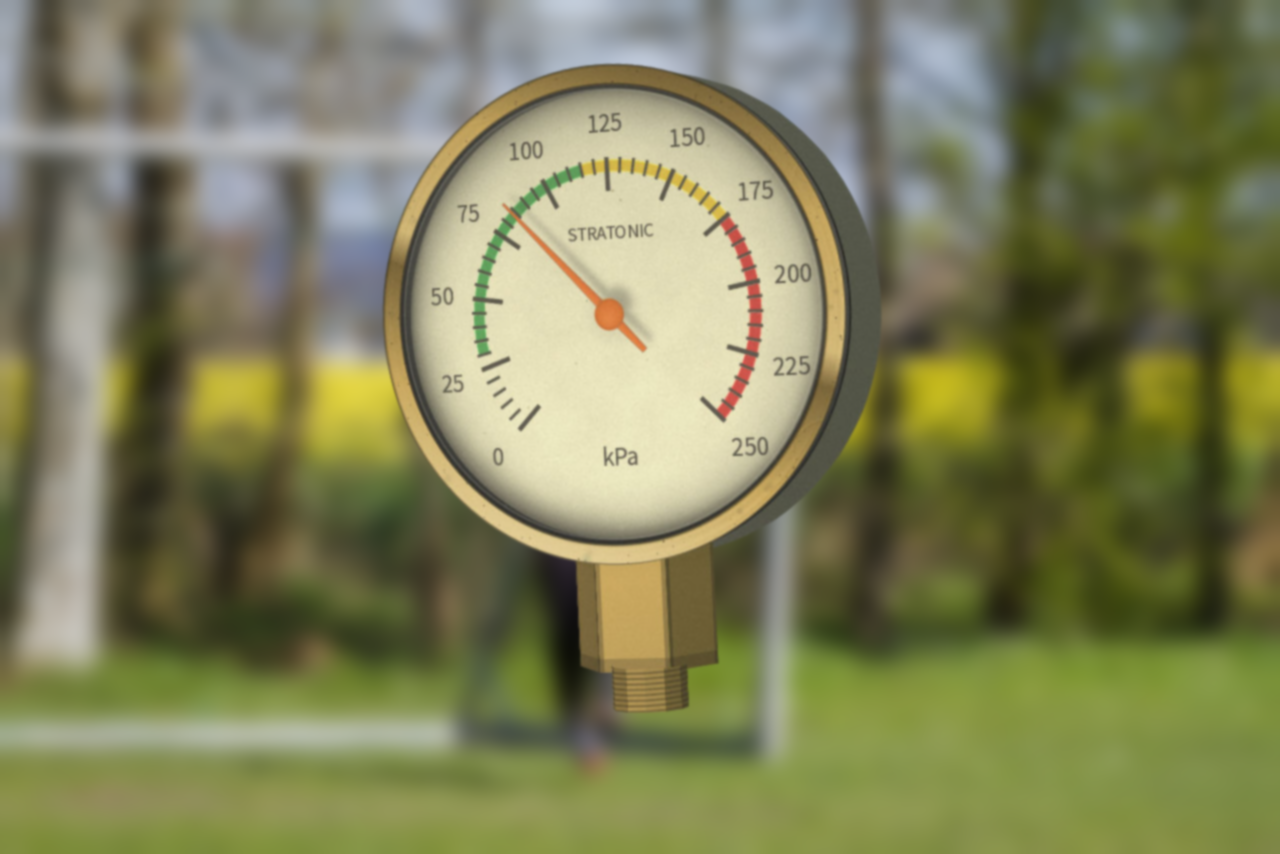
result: 85,kPa
